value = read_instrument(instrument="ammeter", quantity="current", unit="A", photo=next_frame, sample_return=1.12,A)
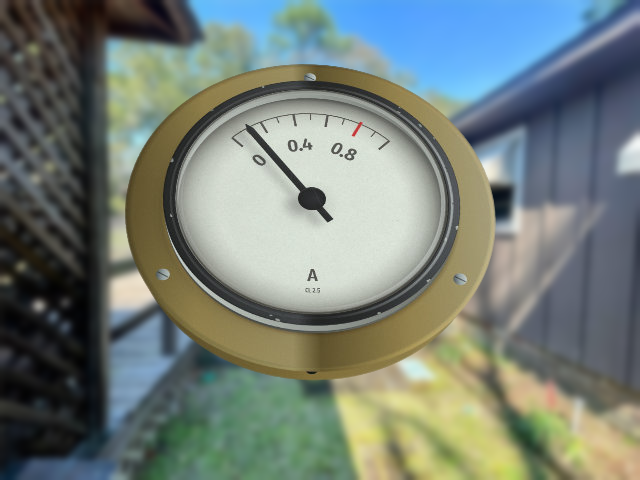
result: 0.1,A
